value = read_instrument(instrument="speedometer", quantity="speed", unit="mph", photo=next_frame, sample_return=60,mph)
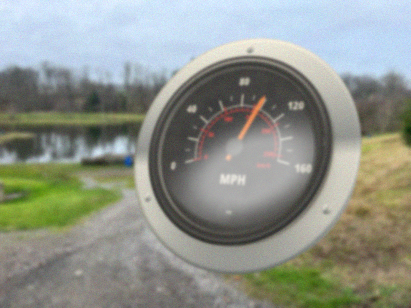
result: 100,mph
